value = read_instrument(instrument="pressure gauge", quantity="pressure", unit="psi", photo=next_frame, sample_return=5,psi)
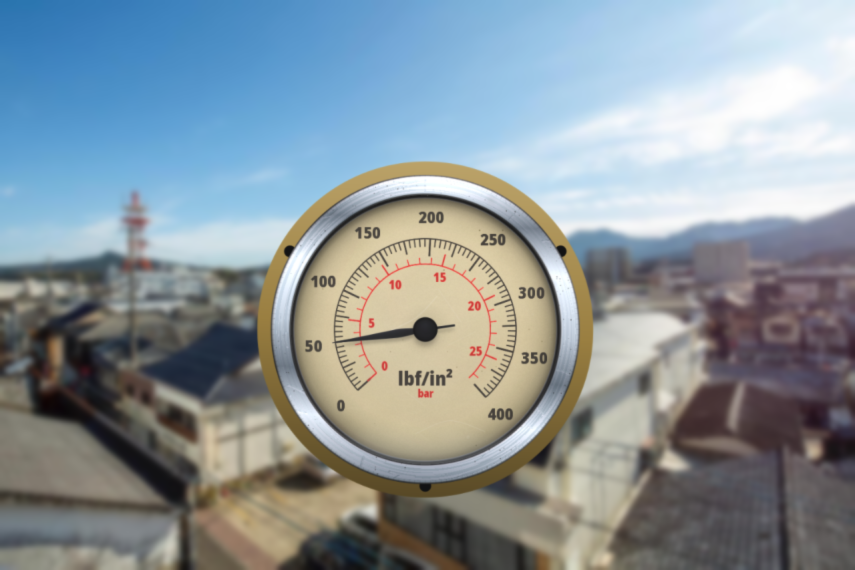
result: 50,psi
